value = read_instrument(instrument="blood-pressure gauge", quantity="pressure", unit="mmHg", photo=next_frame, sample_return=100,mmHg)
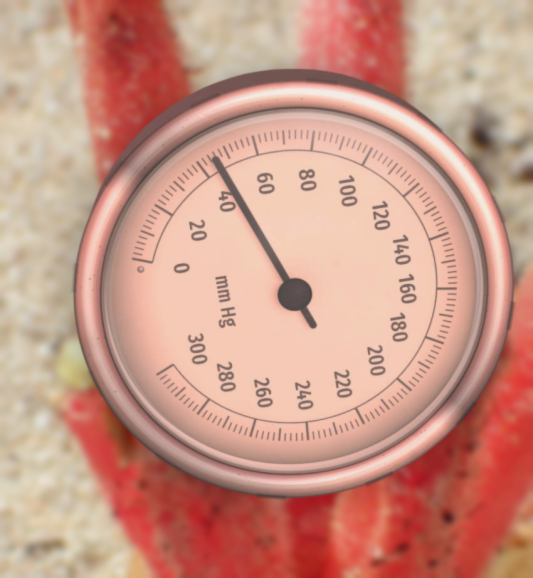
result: 46,mmHg
